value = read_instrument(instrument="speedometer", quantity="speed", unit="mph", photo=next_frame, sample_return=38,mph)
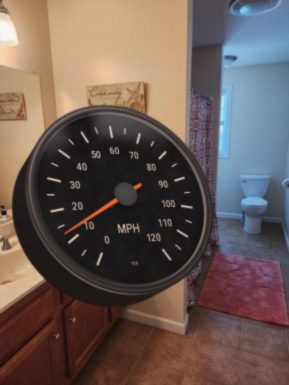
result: 12.5,mph
